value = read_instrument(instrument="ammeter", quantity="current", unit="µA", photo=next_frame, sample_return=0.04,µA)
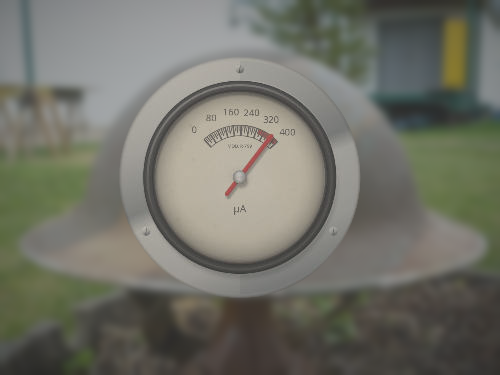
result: 360,µA
